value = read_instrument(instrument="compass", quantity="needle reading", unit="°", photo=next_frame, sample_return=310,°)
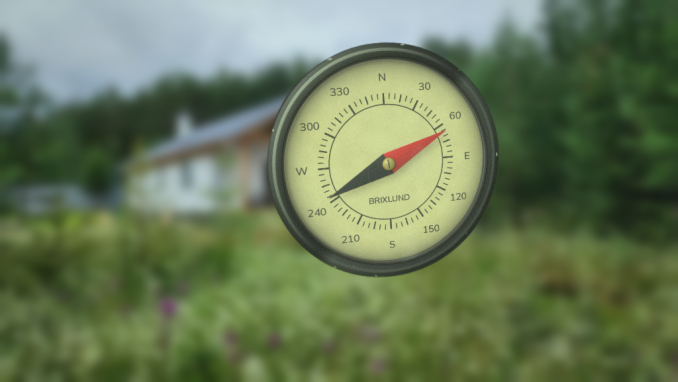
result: 65,°
